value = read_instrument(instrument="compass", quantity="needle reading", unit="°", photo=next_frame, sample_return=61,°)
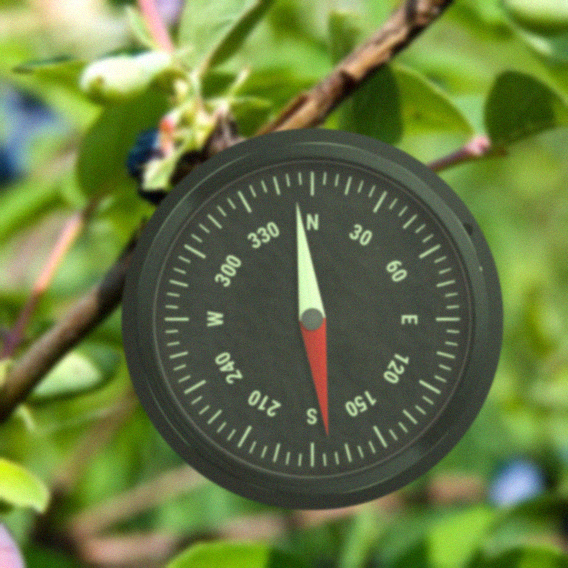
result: 172.5,°
